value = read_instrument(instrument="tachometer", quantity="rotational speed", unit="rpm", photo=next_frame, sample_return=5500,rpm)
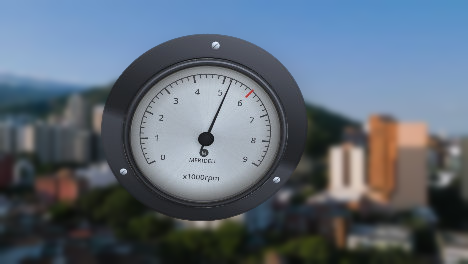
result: 5200,rpm
